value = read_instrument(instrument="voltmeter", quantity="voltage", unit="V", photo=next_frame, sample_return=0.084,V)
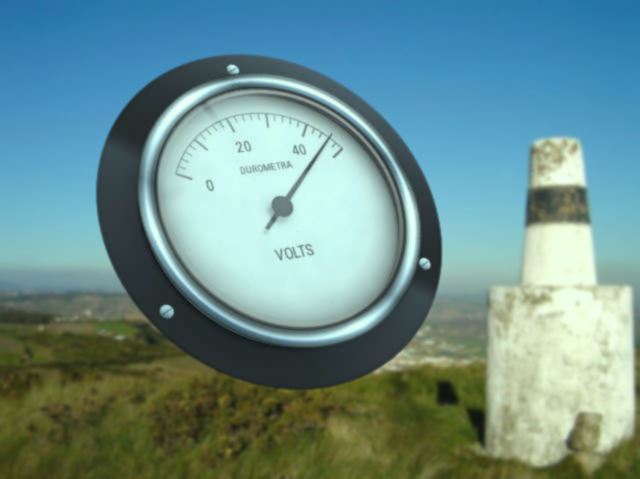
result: 46,V
